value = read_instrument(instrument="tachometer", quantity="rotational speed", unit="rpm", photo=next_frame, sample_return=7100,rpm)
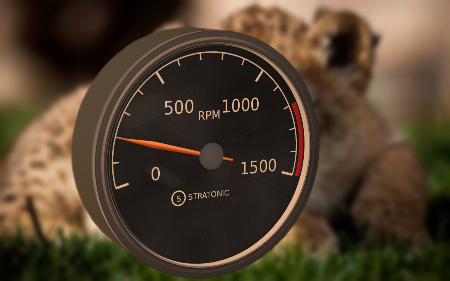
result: 200,rpm
